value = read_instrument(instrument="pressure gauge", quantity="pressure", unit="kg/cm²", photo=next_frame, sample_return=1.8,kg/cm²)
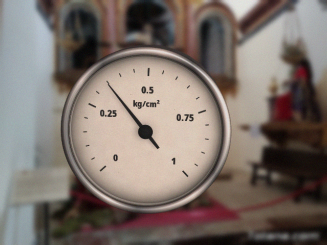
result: 0.35,kg/cm²
